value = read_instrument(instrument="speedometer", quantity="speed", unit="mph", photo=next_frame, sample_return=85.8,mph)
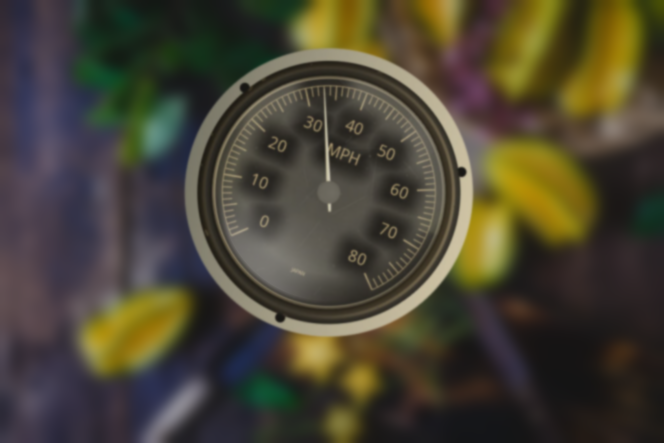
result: 33,mph
